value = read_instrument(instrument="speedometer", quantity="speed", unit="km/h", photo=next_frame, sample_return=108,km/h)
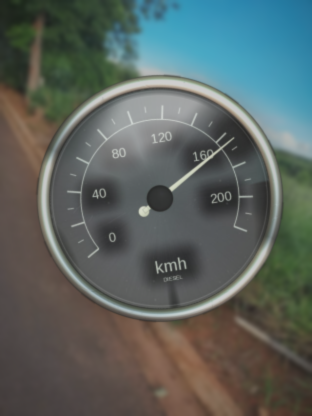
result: 165,km/h
